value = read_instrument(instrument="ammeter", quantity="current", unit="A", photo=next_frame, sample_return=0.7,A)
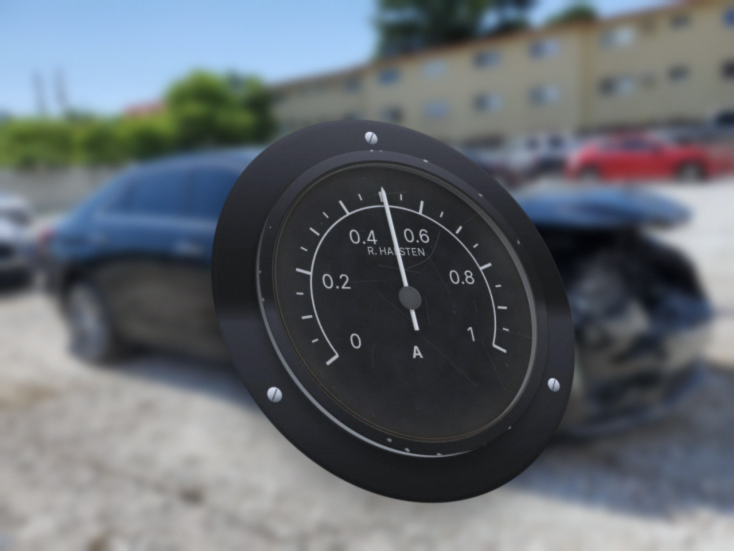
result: 0.5,A
